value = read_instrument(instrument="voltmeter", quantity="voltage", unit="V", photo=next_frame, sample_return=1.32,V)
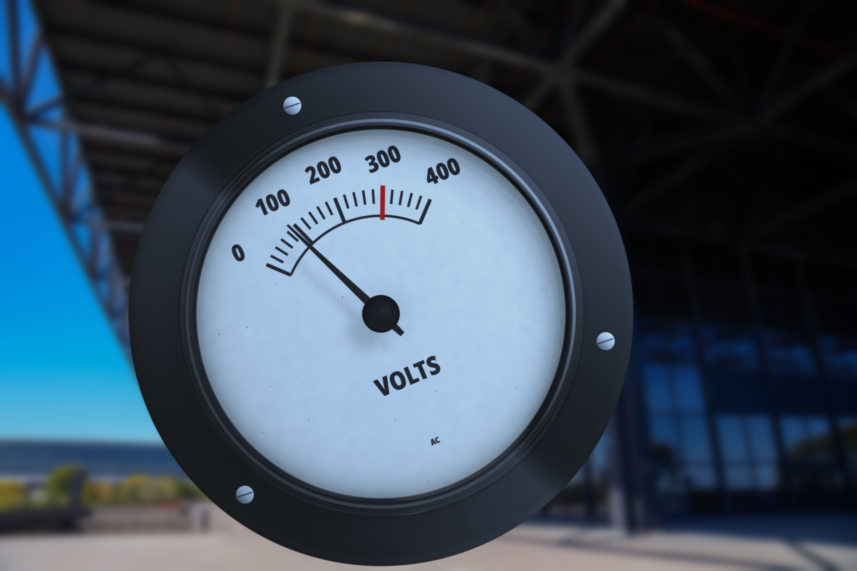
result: 90,V
